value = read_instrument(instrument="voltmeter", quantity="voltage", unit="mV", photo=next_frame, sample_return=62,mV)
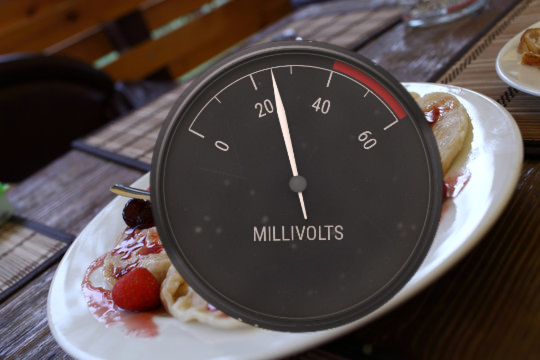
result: 25,mV
